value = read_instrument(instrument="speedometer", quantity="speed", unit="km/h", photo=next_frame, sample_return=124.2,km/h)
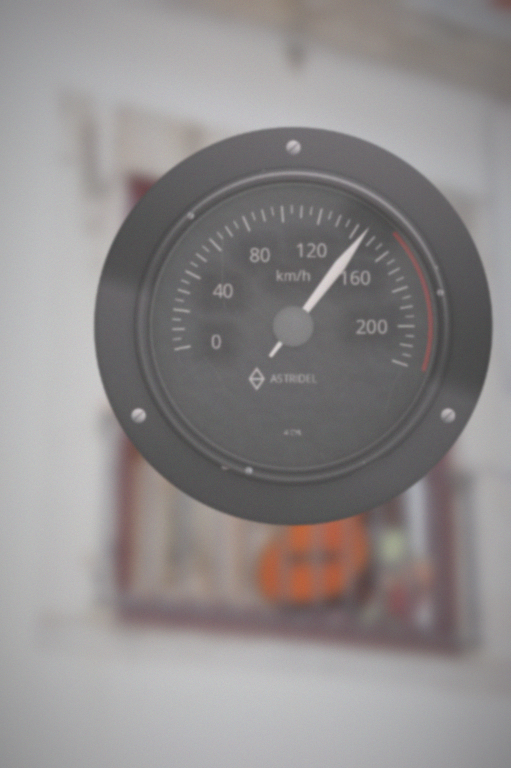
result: 145,km/h
